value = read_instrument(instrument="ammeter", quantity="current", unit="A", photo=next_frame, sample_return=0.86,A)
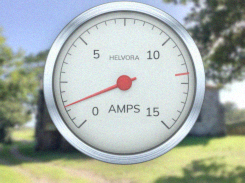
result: 1.25,A
